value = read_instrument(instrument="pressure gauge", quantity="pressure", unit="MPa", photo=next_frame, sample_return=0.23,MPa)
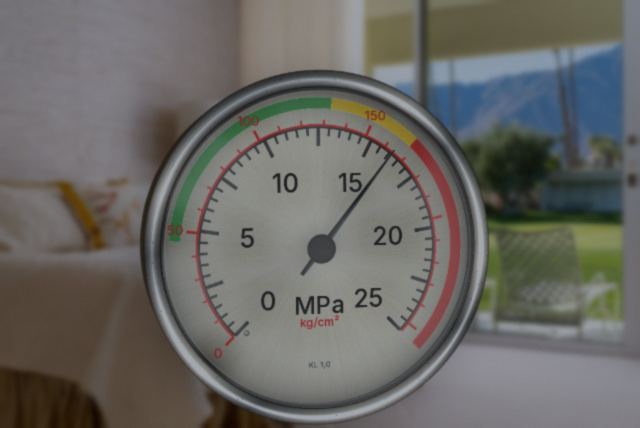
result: 16,MPa
